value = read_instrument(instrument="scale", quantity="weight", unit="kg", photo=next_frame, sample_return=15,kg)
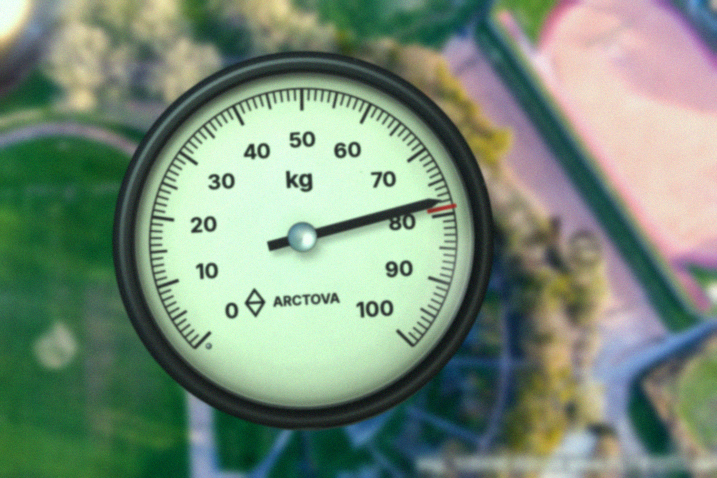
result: 78,kg
